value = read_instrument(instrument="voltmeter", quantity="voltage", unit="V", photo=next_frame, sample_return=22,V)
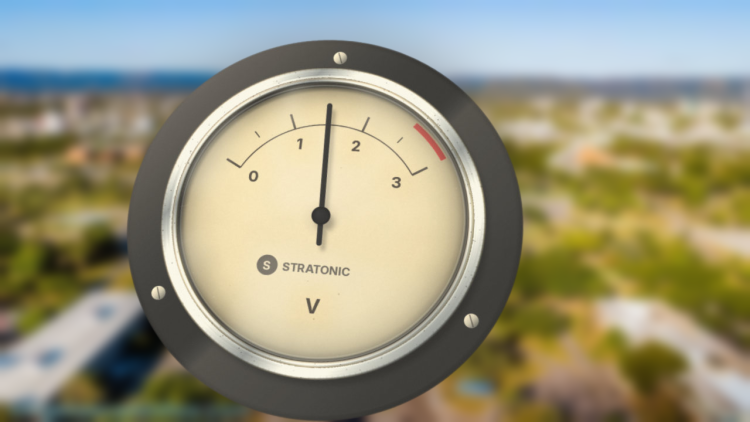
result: 1.5,V
